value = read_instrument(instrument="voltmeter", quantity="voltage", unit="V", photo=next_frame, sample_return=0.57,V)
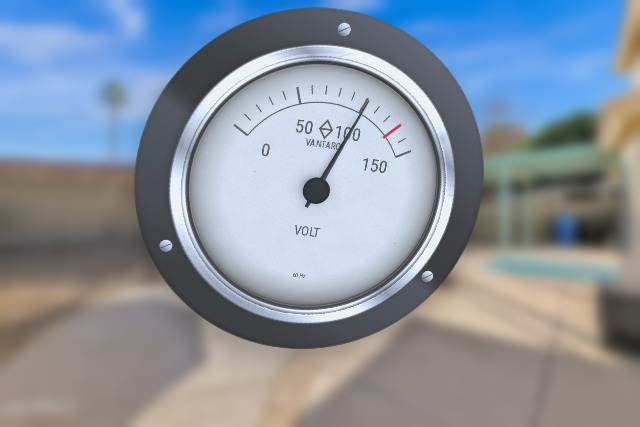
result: 100,V
